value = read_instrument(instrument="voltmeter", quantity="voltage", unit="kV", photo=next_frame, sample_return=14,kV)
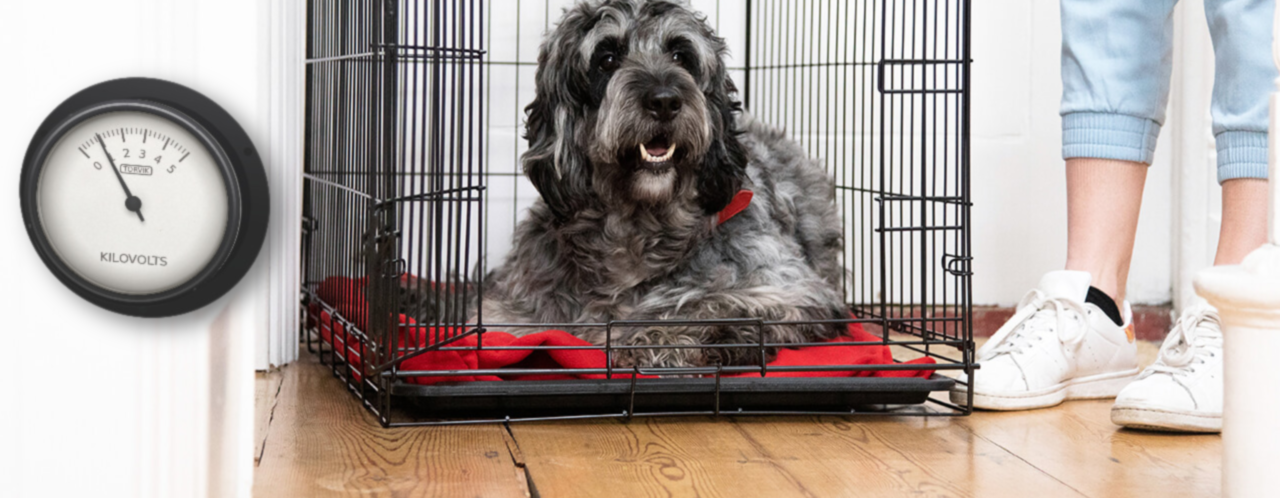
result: 1,kV
